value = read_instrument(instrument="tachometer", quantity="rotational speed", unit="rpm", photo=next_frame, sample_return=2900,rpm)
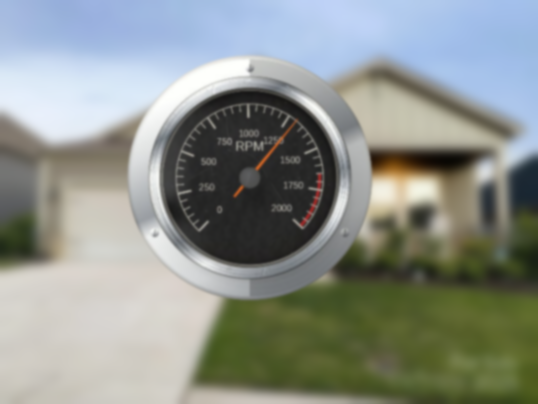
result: 1300,rpm
